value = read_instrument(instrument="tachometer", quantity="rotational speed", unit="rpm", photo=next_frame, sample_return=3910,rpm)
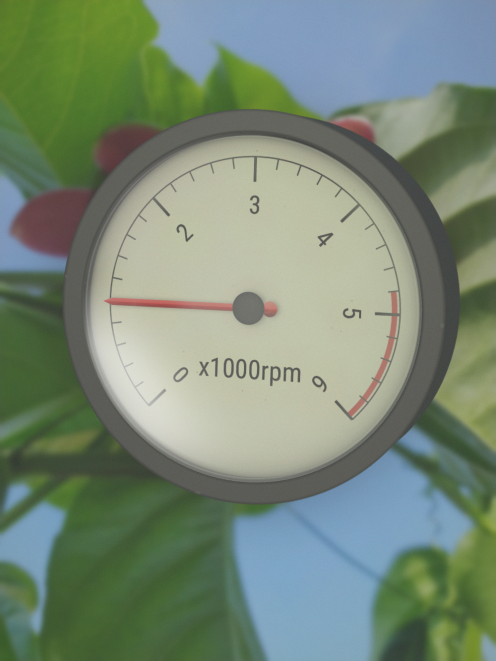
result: 1000,rpm
